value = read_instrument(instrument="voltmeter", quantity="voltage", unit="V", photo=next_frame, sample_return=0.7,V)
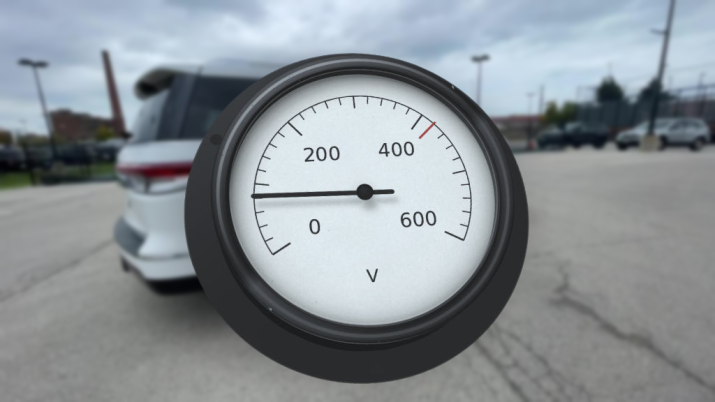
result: 80,V
